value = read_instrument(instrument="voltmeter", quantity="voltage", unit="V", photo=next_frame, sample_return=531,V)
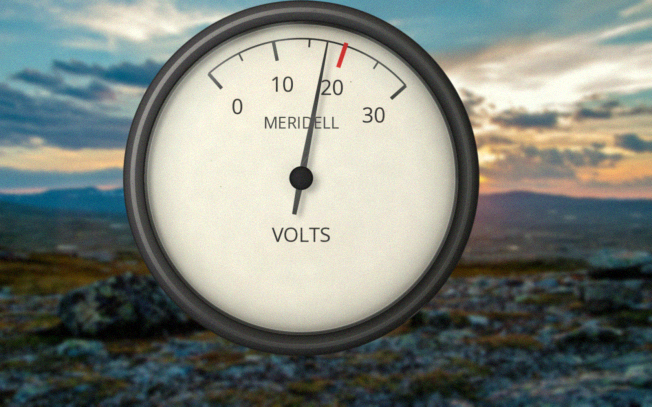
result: 17.5,V
